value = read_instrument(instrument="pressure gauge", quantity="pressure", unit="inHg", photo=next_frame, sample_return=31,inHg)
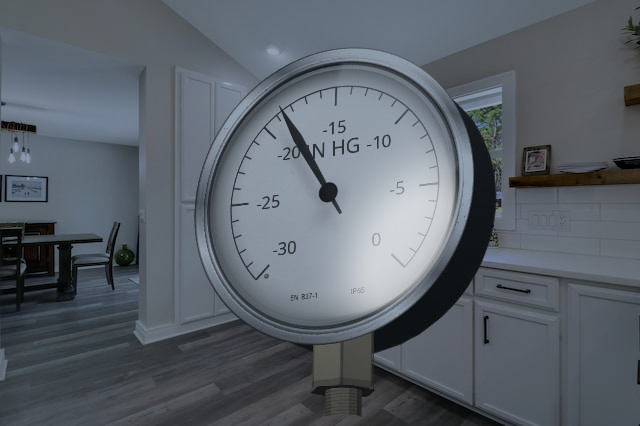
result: -18.5,inHg
